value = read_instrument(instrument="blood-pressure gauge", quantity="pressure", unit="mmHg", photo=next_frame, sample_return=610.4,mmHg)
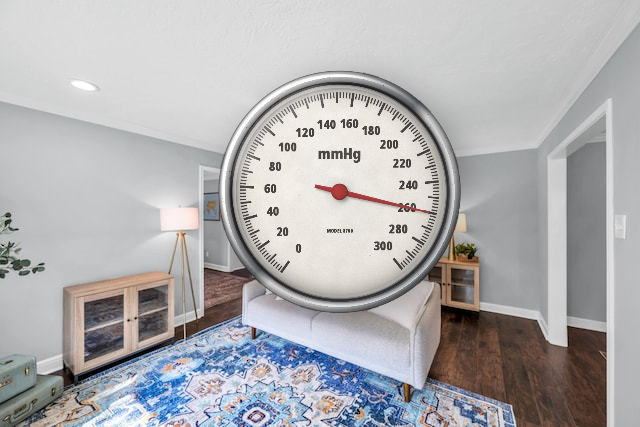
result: 260,mmHg
